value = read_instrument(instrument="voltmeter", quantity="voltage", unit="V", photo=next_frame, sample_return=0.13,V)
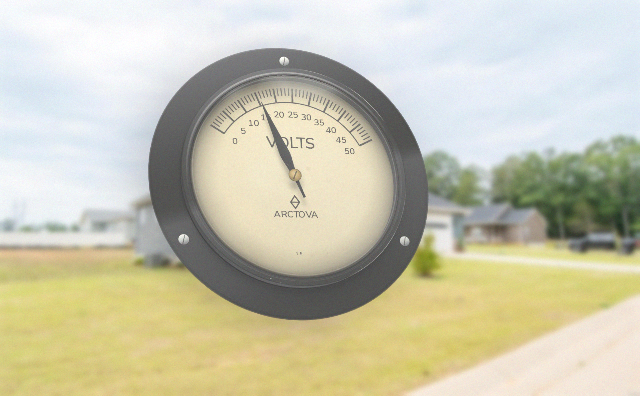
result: 15,V
